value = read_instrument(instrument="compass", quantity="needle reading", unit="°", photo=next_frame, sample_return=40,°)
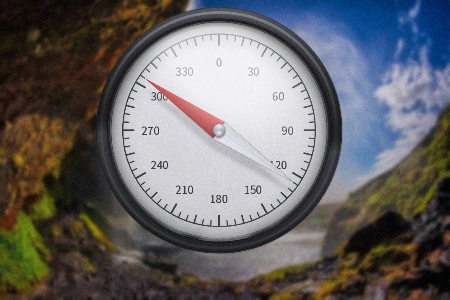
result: 305,°
